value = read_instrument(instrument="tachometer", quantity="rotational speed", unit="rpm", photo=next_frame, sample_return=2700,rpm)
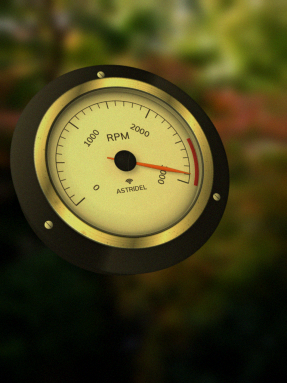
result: 2900,rpm
